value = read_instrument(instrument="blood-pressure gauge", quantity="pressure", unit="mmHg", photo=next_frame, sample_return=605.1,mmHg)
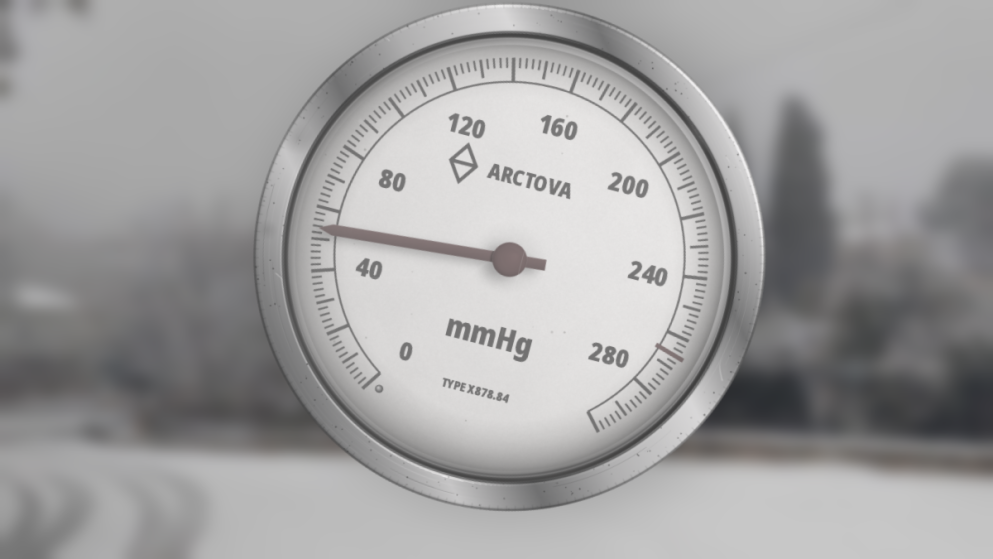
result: 54,mmHg
